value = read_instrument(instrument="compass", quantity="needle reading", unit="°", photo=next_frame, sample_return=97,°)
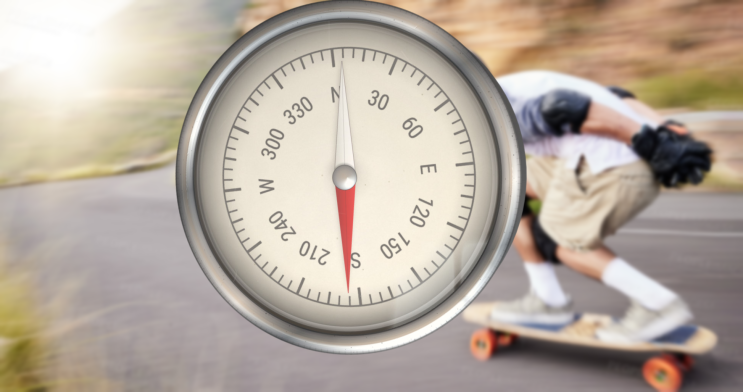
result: 185,°
